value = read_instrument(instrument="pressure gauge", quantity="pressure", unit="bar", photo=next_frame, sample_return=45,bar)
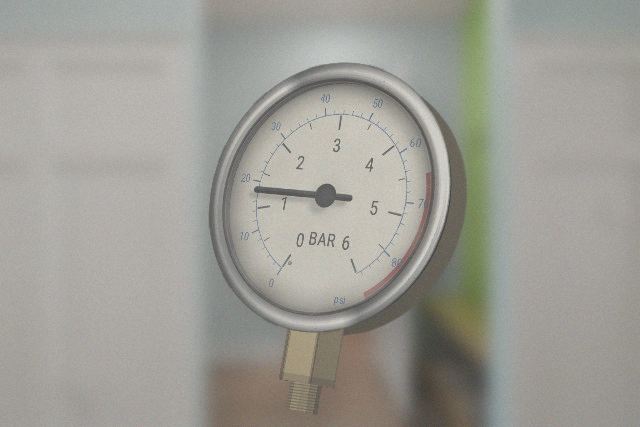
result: 1.25,bar
